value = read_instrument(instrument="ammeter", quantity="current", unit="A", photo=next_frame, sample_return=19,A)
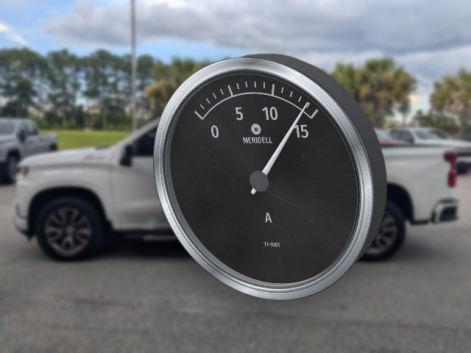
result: 14,A
